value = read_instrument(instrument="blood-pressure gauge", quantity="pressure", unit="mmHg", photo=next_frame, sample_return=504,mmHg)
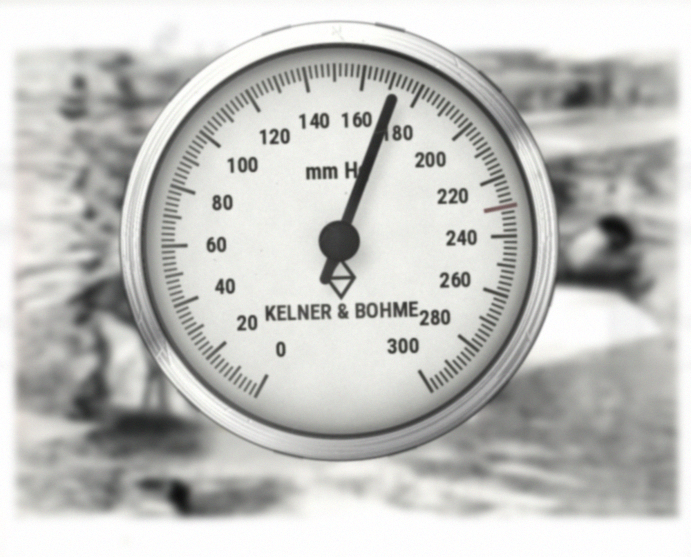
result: 172,mmHg
